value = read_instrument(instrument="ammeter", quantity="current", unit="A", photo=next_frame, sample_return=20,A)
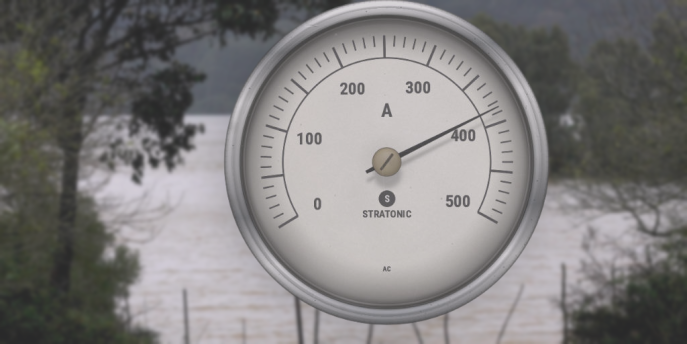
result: 385,A
